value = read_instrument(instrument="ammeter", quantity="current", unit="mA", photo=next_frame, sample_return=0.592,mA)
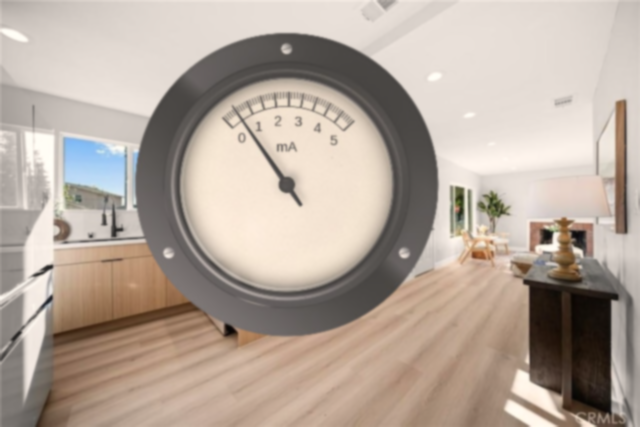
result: 0.5,mA
